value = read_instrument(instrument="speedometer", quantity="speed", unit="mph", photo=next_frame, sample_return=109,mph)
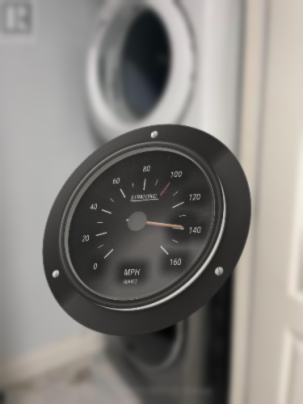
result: 140,mph
